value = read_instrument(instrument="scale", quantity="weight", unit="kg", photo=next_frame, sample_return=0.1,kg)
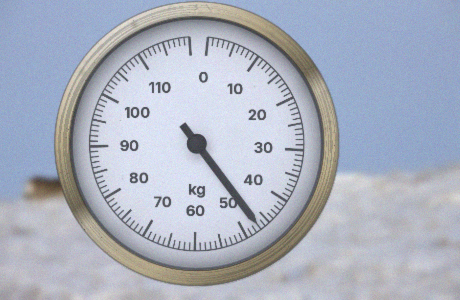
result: 47,kg
